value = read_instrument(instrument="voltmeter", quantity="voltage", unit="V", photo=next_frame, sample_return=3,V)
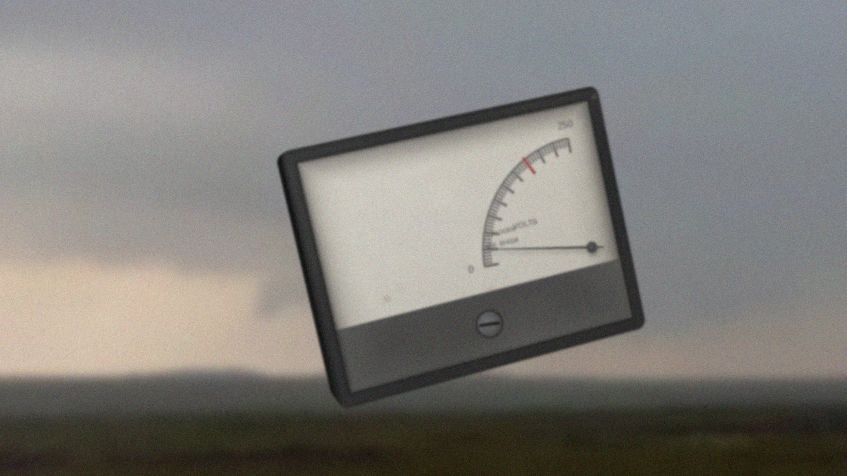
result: 25,V
